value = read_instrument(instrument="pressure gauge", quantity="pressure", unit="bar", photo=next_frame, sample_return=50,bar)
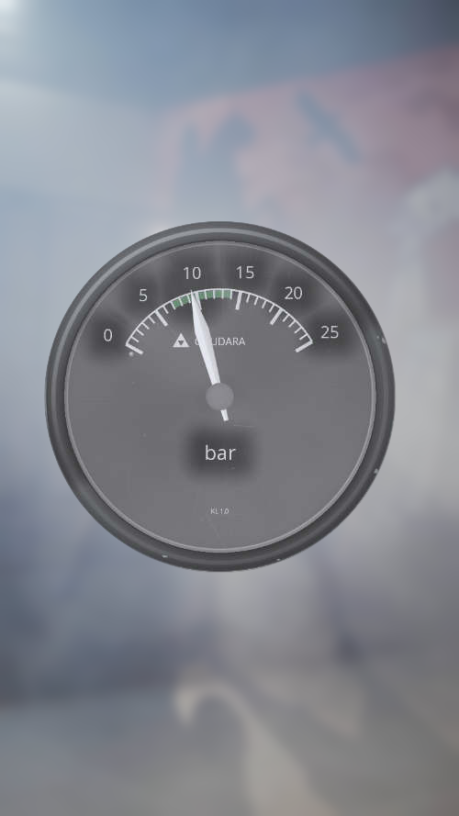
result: 9.5,bar
